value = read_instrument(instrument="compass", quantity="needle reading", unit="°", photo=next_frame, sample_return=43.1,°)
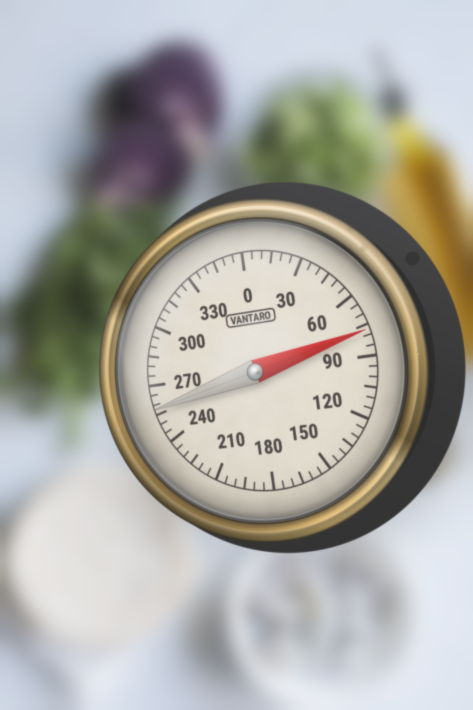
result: 77.5,°
